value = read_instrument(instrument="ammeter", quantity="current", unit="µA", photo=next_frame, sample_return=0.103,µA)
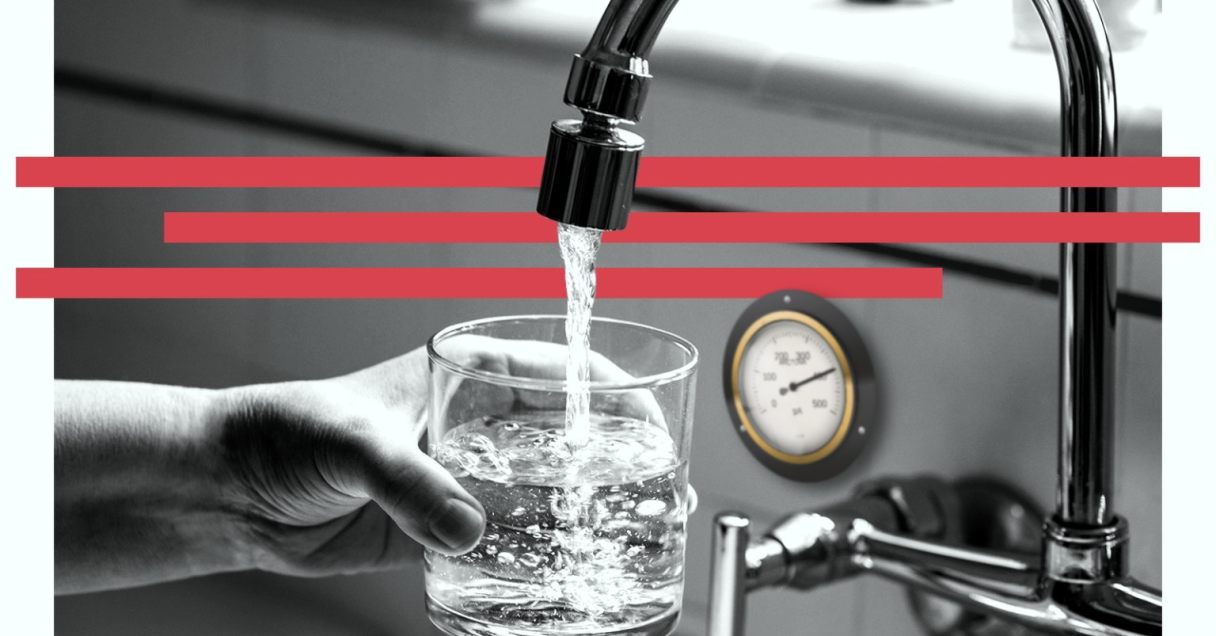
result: 400,µA
